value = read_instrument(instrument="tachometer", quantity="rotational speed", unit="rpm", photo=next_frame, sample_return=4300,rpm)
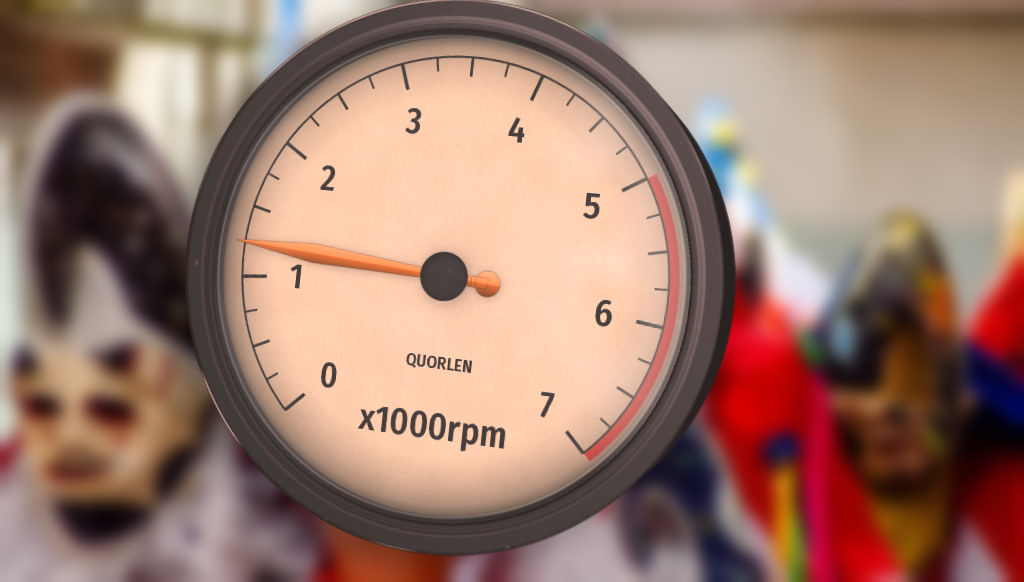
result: 1250,rpm
